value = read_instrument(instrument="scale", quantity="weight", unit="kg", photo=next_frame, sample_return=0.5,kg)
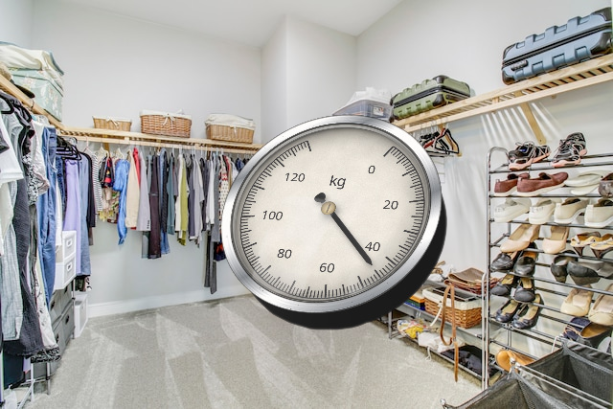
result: 45,kg
